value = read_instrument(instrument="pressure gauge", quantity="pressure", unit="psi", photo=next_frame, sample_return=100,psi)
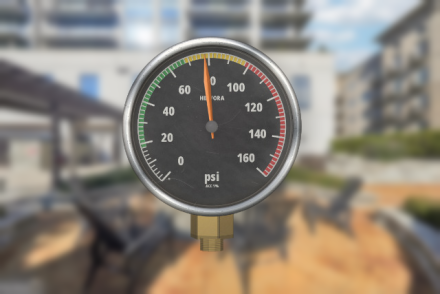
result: 78,psi
